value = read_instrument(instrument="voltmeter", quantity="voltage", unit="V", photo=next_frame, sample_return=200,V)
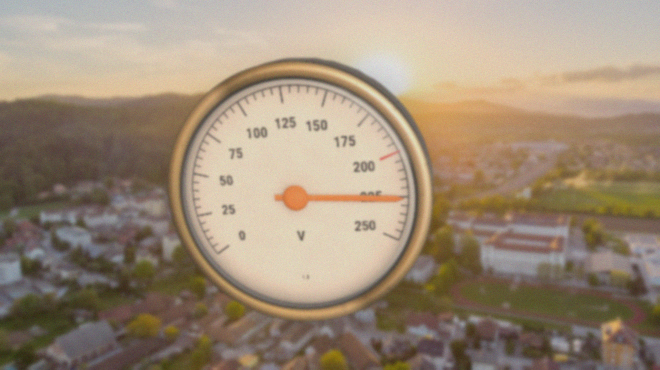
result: 225,V
